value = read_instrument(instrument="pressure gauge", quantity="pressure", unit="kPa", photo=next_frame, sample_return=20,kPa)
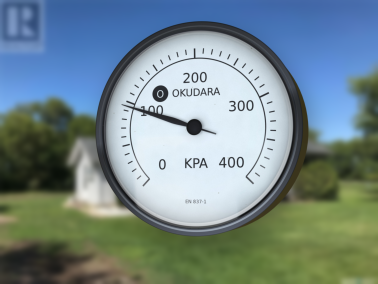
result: 95,kPa
